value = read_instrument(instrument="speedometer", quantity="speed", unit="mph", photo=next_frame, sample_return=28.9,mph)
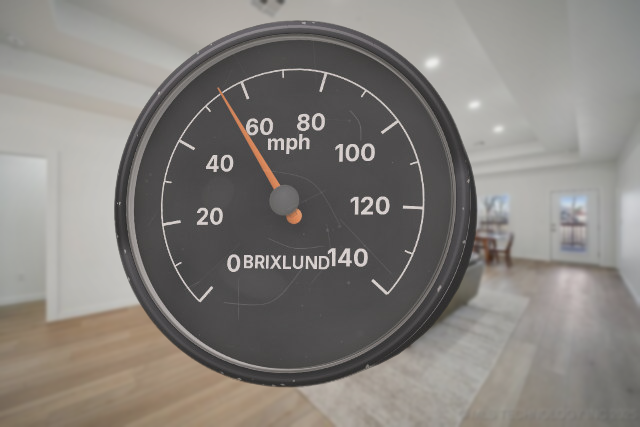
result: 55,mph
